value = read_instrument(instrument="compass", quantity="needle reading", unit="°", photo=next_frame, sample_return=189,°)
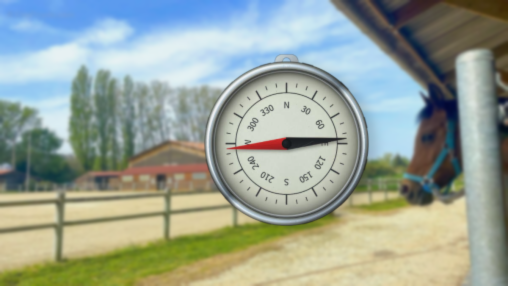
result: 265,°
